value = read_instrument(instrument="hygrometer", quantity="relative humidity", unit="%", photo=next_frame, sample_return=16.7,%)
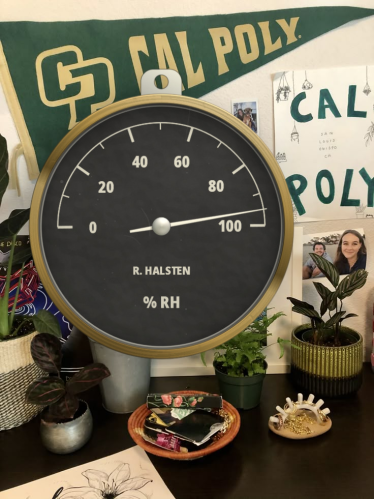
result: 95,%
